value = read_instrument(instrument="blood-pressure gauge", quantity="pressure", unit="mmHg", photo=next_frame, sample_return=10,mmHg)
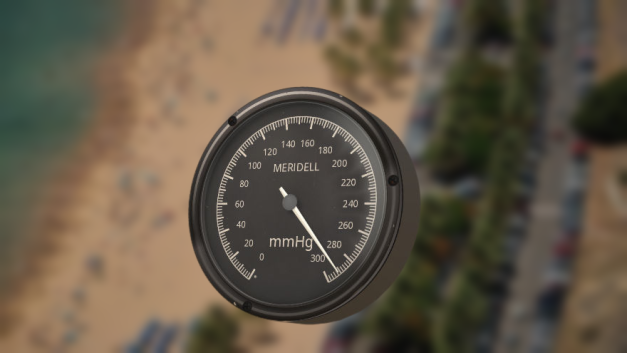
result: 290,mmHg
